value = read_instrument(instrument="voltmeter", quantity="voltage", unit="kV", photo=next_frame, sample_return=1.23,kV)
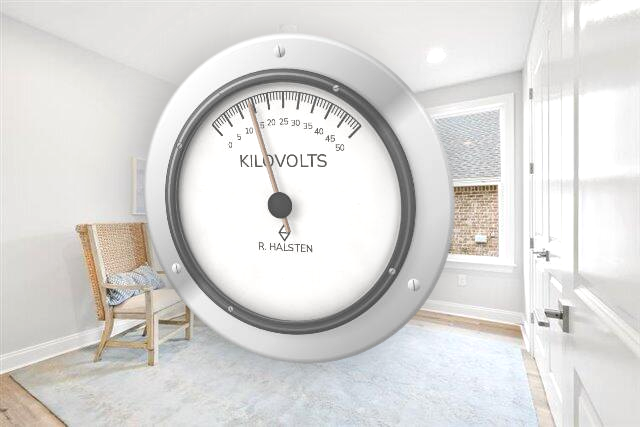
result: 15,kV
